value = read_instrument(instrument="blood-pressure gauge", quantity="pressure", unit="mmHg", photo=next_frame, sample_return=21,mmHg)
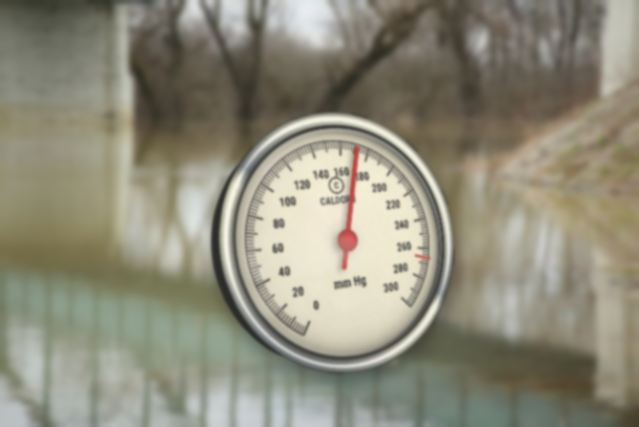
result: 170,mmHg
